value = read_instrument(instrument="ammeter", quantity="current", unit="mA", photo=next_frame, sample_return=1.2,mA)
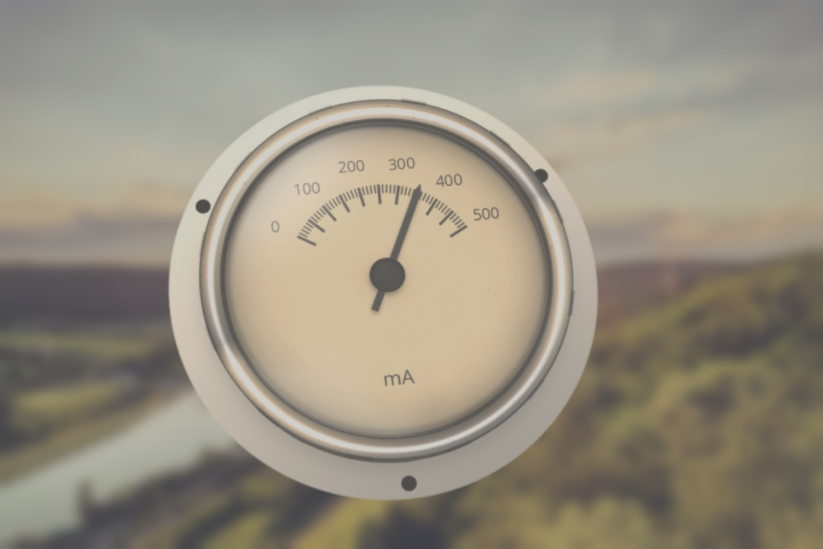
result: 350,mA
